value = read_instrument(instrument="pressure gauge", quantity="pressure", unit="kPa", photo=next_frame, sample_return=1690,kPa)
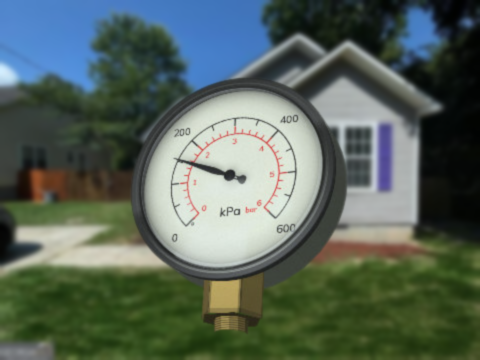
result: 150,kPa
